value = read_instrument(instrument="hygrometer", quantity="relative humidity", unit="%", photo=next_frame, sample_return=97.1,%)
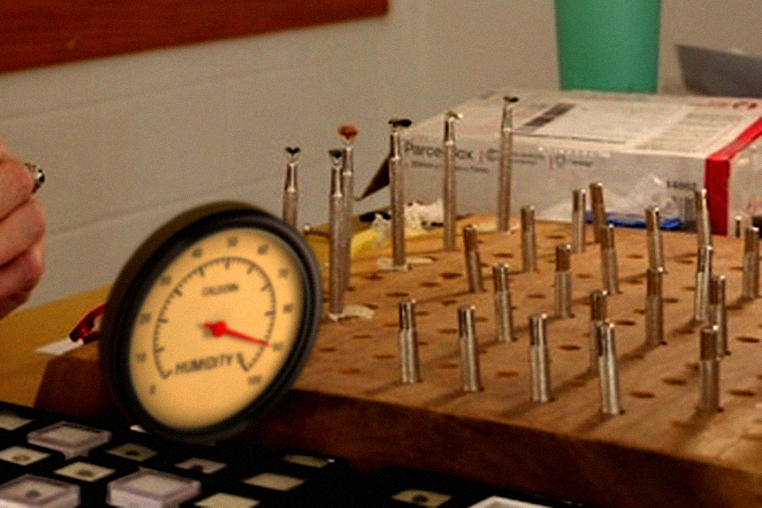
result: 90,%
